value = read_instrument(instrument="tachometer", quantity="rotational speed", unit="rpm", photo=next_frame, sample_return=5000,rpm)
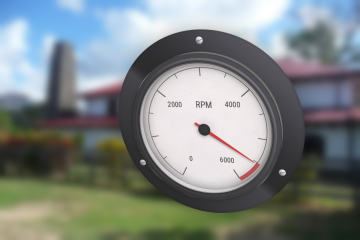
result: 5500,rpm
